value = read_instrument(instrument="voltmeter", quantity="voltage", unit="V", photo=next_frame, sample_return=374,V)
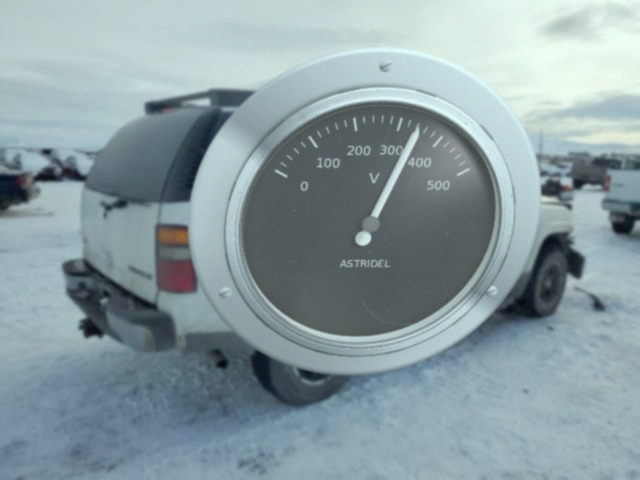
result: 340,V
